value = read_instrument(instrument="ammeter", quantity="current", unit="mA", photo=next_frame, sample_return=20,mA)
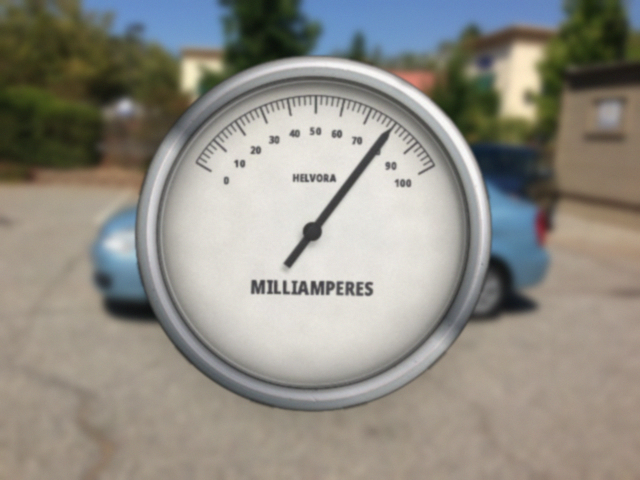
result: 80,mA
